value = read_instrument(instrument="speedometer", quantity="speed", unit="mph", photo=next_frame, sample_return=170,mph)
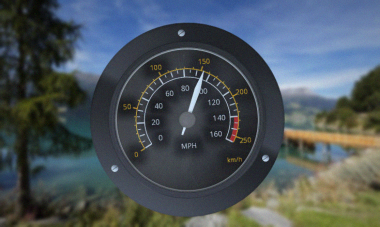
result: 95,mph
